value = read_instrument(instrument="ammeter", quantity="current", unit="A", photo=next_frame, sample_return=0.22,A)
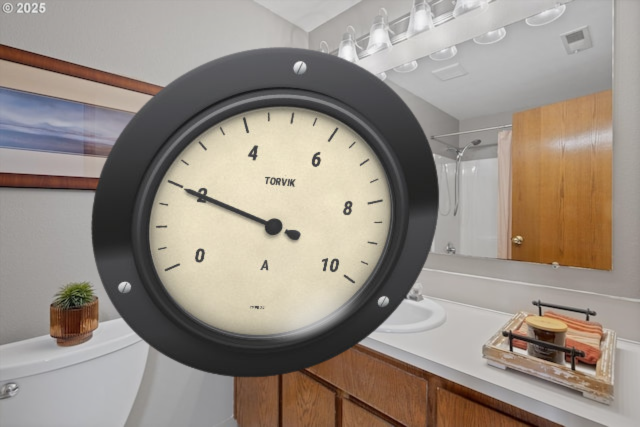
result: 2,A
